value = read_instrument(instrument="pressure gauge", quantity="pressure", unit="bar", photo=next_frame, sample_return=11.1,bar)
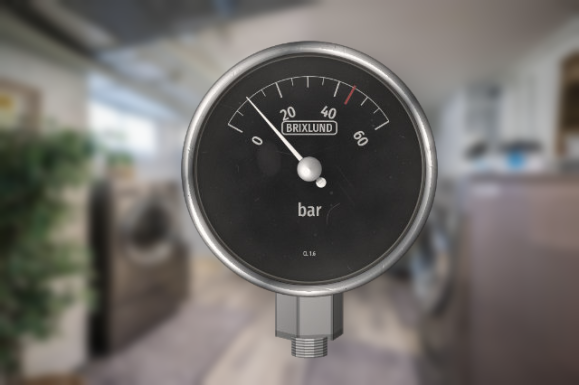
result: 10,bar
